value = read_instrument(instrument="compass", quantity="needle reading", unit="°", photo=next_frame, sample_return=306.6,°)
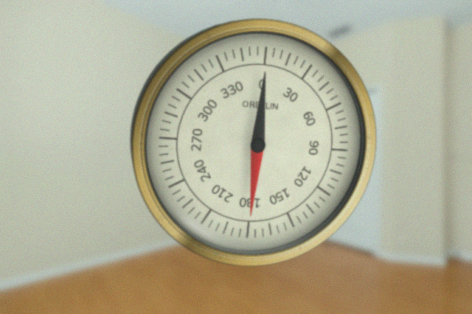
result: 180,°
